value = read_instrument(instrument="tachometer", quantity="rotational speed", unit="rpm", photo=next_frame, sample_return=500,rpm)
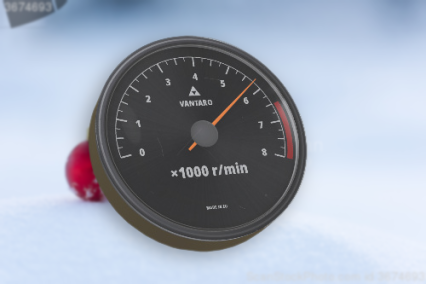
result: 5750,rpm
